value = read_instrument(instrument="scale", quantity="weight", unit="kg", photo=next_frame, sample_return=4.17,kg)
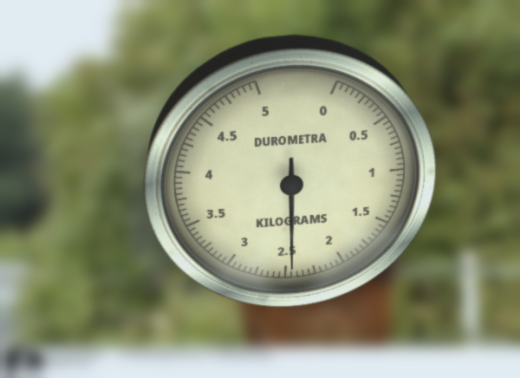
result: 2.45,kg
